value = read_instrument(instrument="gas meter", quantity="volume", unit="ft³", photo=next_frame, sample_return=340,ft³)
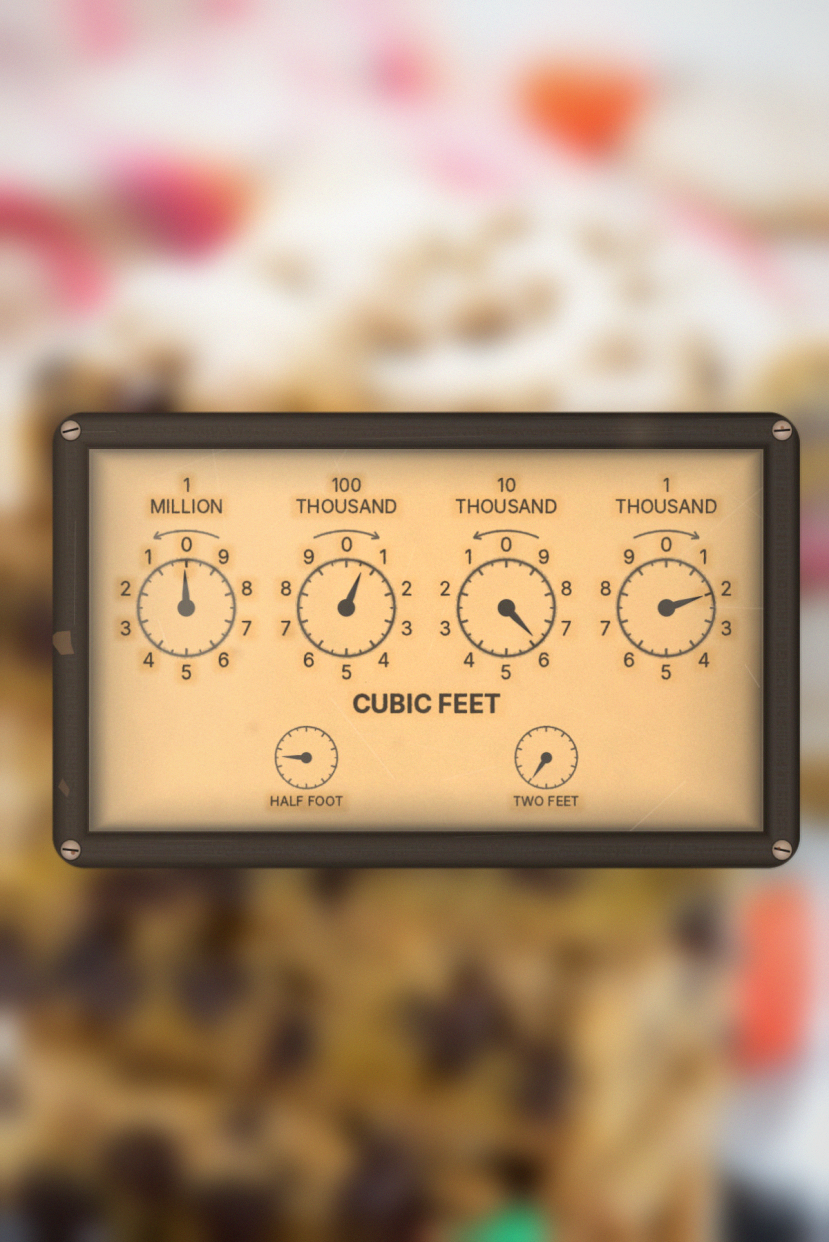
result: 6200,ft³
